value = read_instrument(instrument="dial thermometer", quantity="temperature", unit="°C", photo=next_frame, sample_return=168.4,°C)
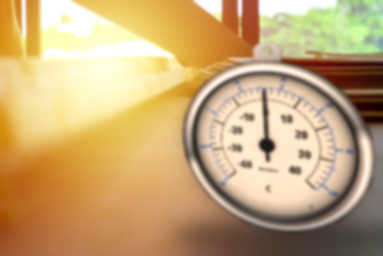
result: 0,°C
